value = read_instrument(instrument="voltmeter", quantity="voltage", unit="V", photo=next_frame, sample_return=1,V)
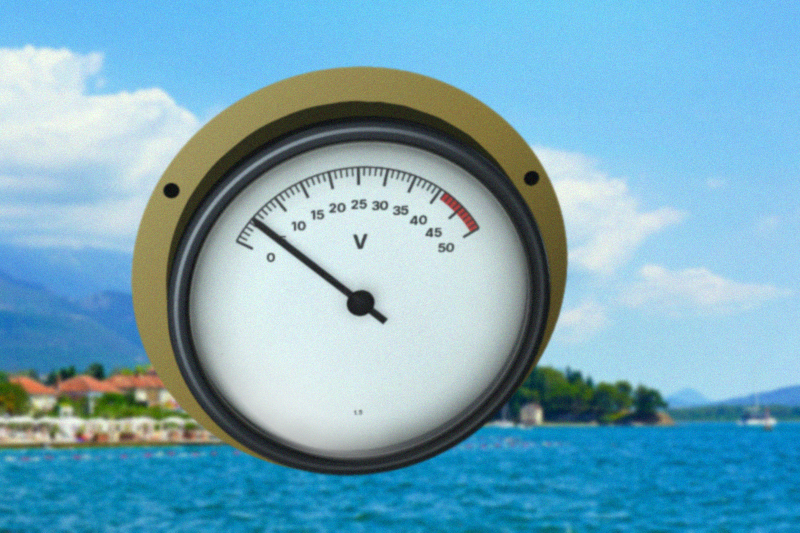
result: 5,V
